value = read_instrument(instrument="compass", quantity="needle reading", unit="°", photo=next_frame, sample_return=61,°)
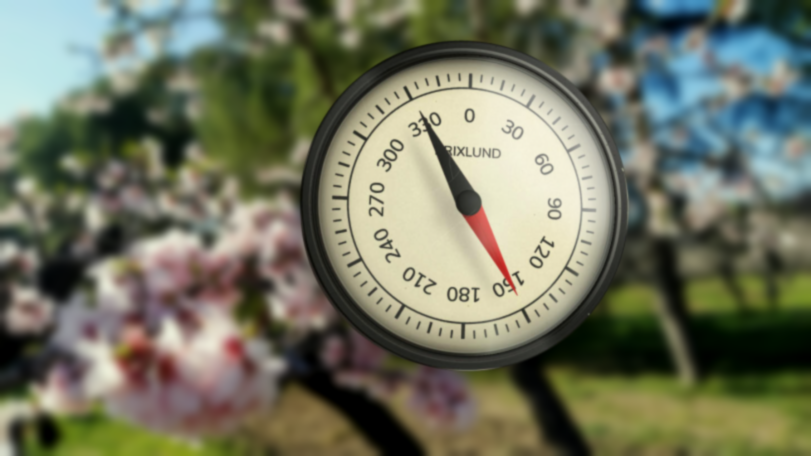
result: 150,°
